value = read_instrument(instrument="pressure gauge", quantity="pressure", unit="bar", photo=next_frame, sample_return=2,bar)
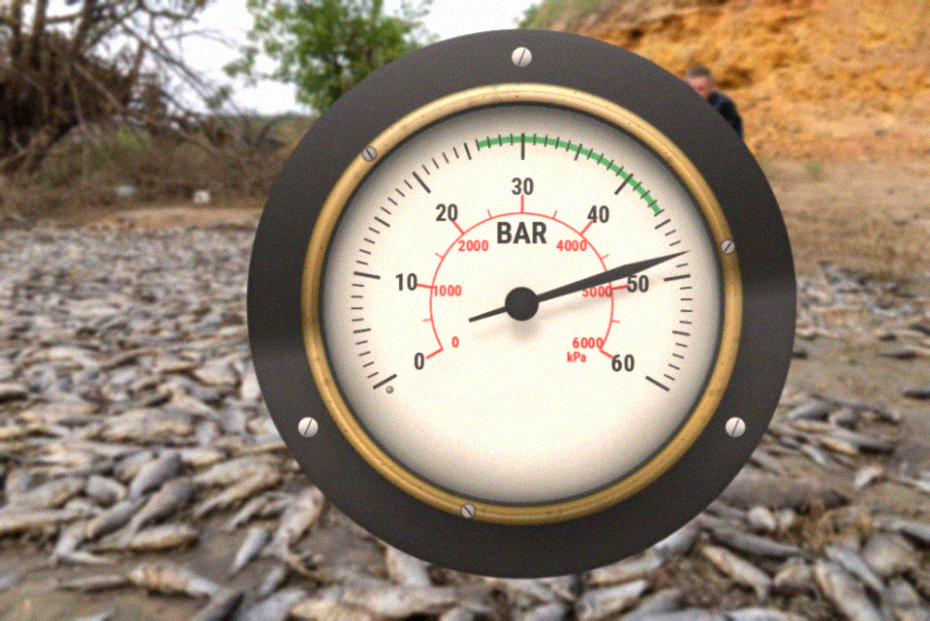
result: 48,bar
